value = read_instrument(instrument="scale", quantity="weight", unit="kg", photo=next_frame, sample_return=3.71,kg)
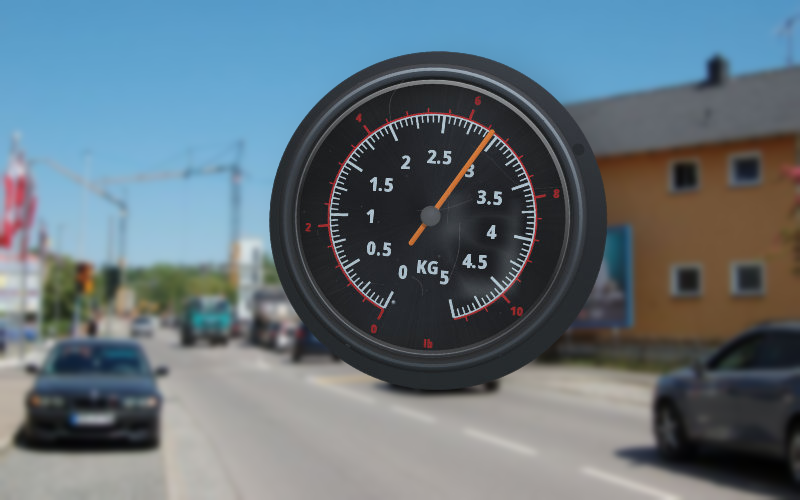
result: 2.95,kg
